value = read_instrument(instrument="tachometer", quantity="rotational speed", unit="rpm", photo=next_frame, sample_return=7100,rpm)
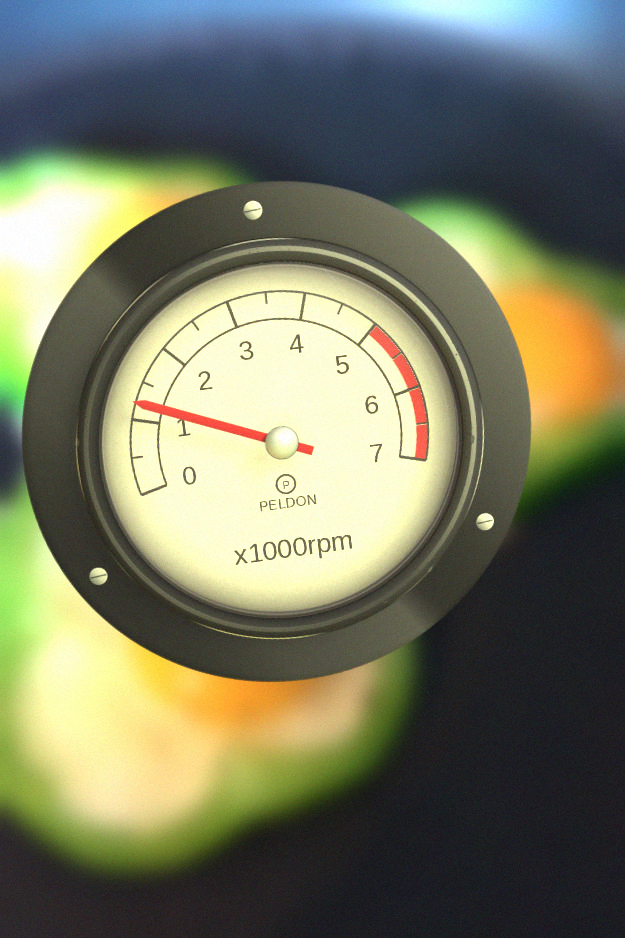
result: 1250,rpm
